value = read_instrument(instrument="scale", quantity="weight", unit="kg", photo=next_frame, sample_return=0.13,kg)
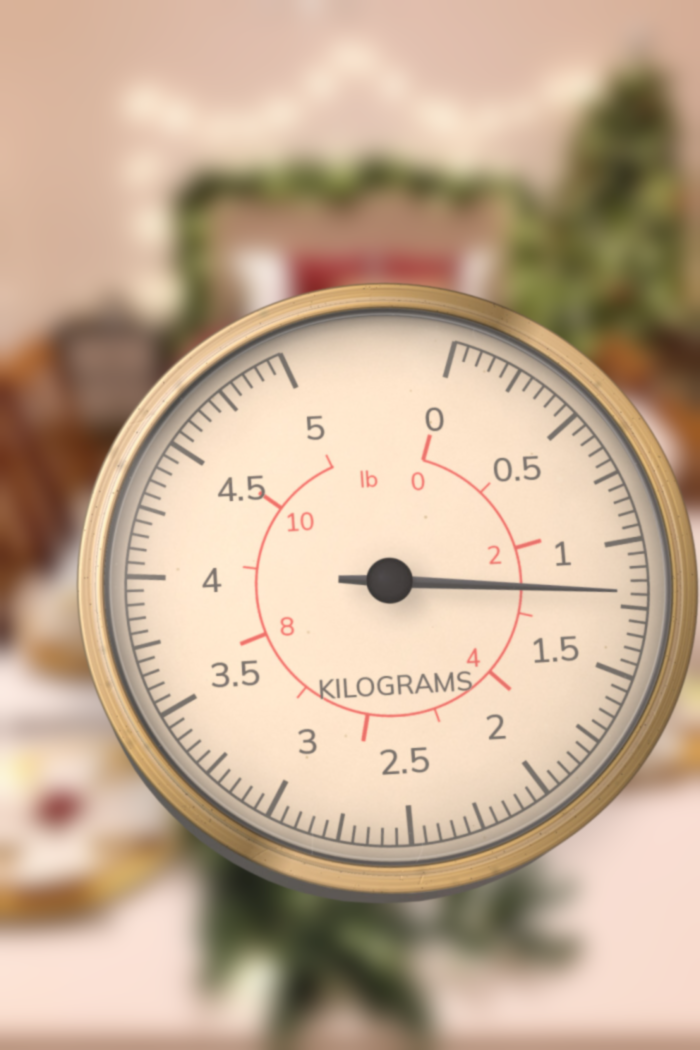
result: 1.2,kg
